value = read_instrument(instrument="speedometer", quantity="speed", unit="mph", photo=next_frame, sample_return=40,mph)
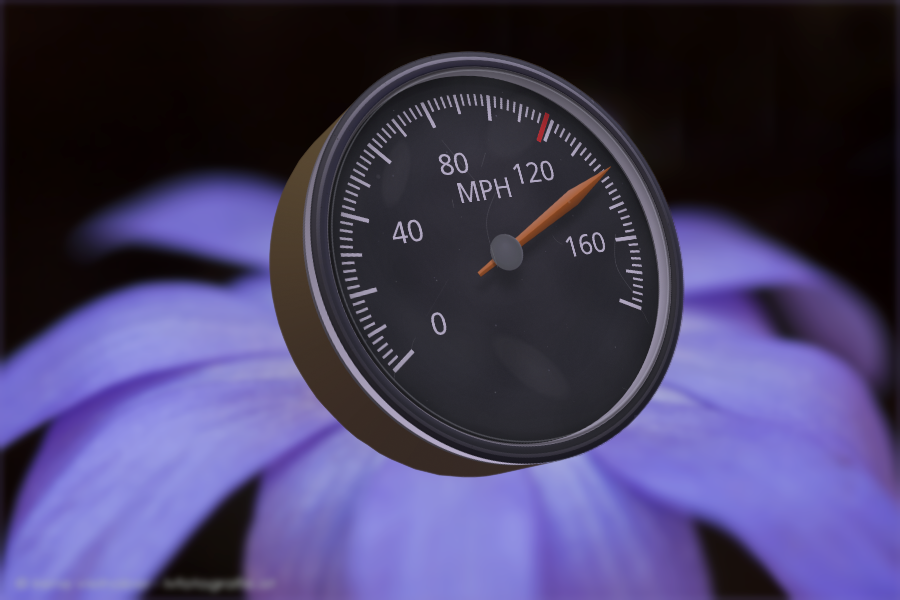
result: 140,mph
